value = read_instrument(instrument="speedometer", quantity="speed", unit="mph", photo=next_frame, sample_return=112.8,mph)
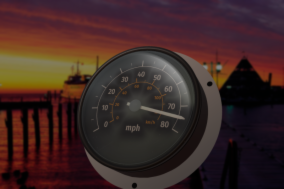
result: 75,mph
